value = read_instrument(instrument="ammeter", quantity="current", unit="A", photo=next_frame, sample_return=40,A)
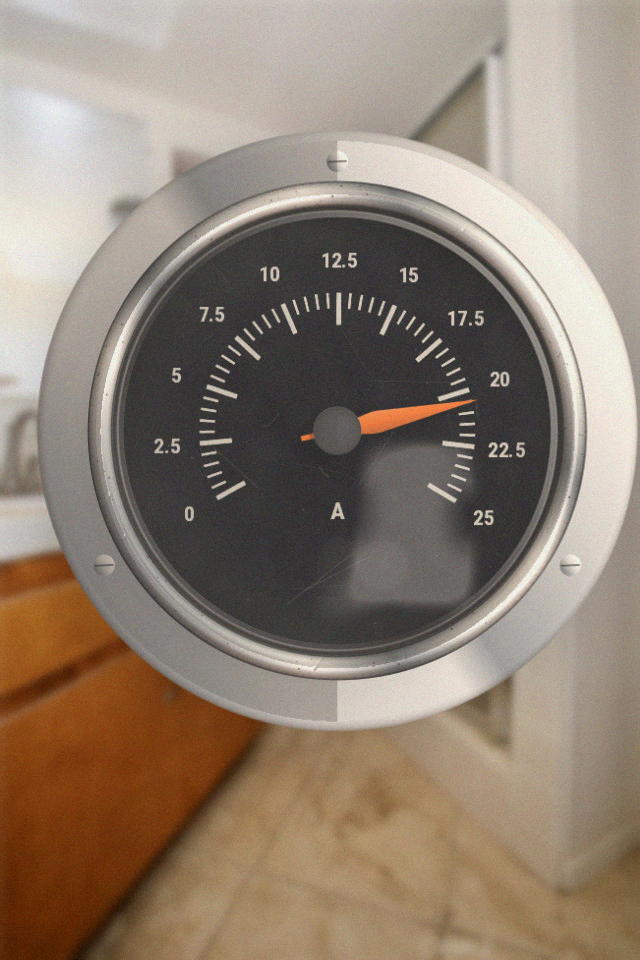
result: 20.5,A
